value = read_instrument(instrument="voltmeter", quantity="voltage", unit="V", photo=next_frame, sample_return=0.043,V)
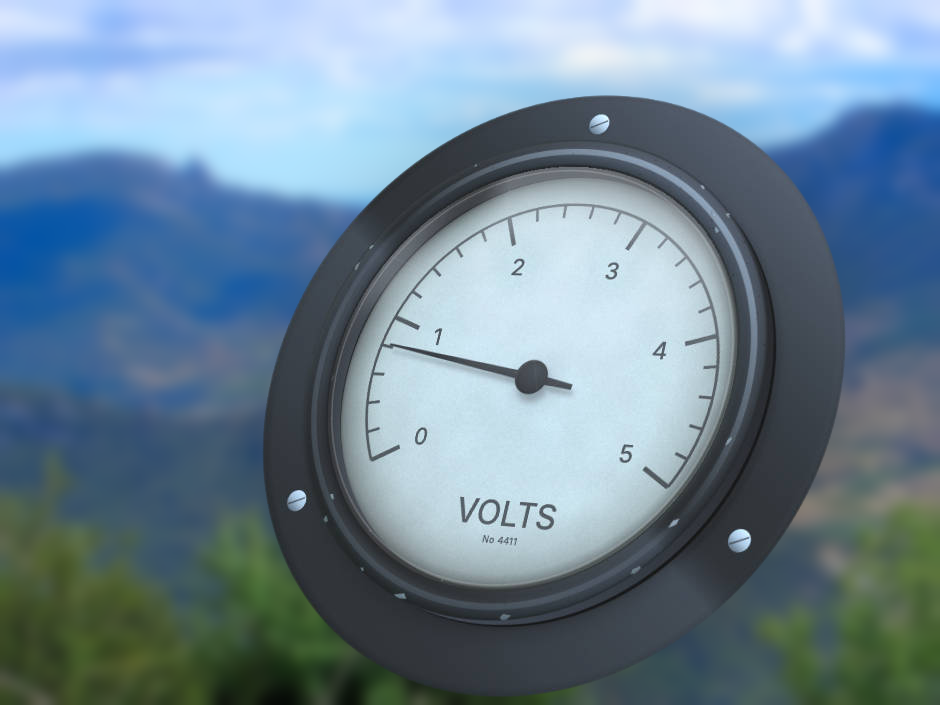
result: 0.8,V
